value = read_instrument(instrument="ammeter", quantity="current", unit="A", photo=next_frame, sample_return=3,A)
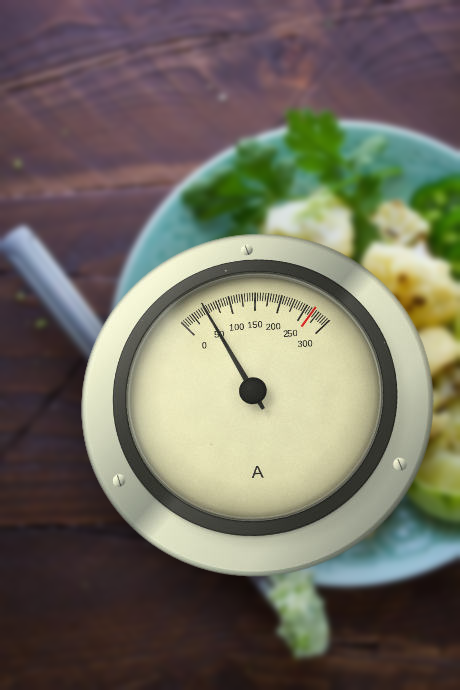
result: 50,A
